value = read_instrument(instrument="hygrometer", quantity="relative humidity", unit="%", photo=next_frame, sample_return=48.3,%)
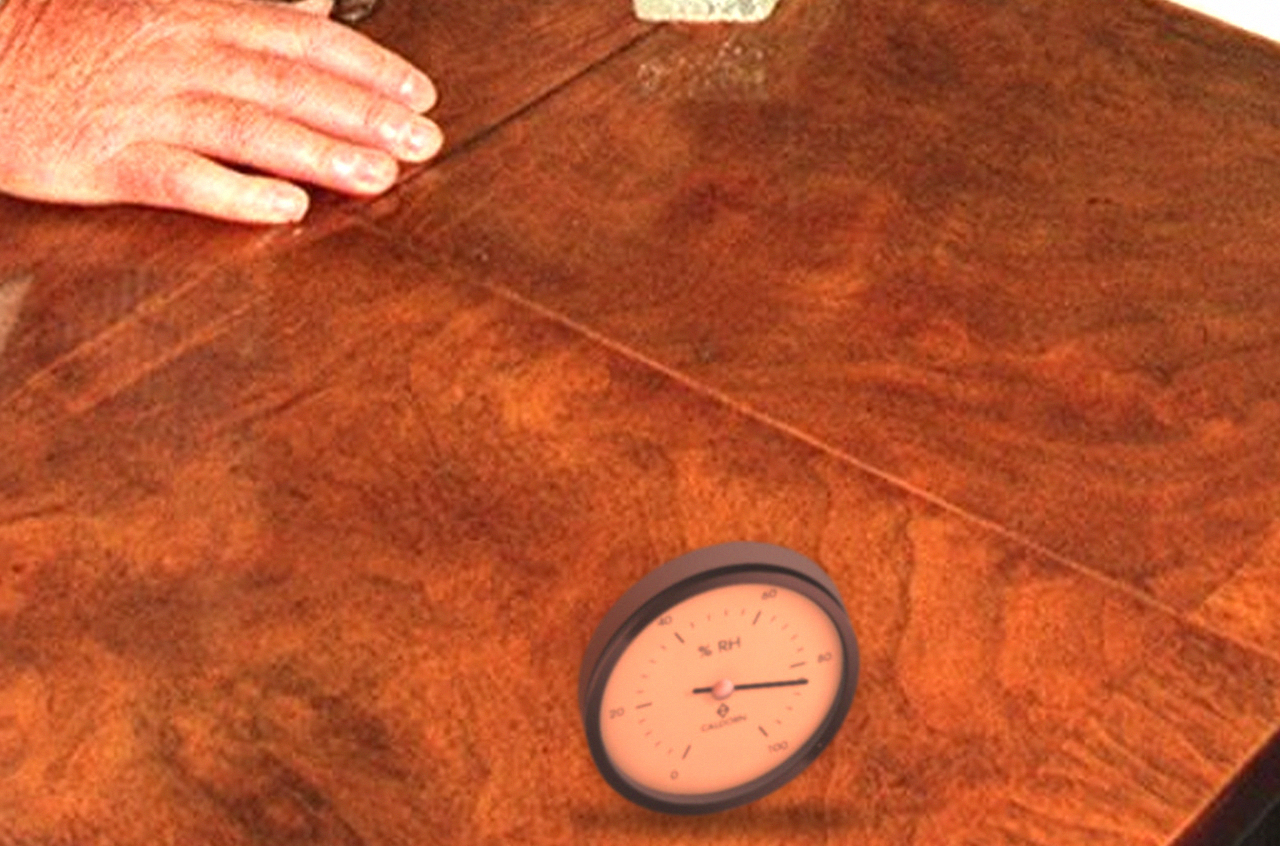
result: 84,%
